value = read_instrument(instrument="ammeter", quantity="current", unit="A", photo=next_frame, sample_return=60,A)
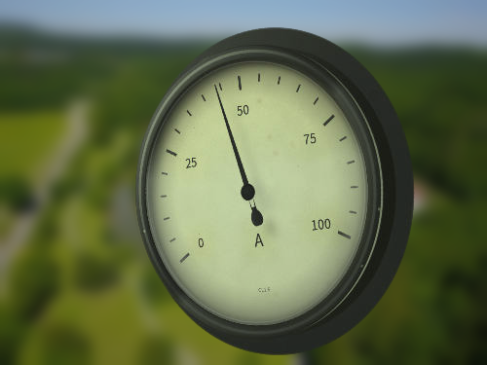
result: 45,A
